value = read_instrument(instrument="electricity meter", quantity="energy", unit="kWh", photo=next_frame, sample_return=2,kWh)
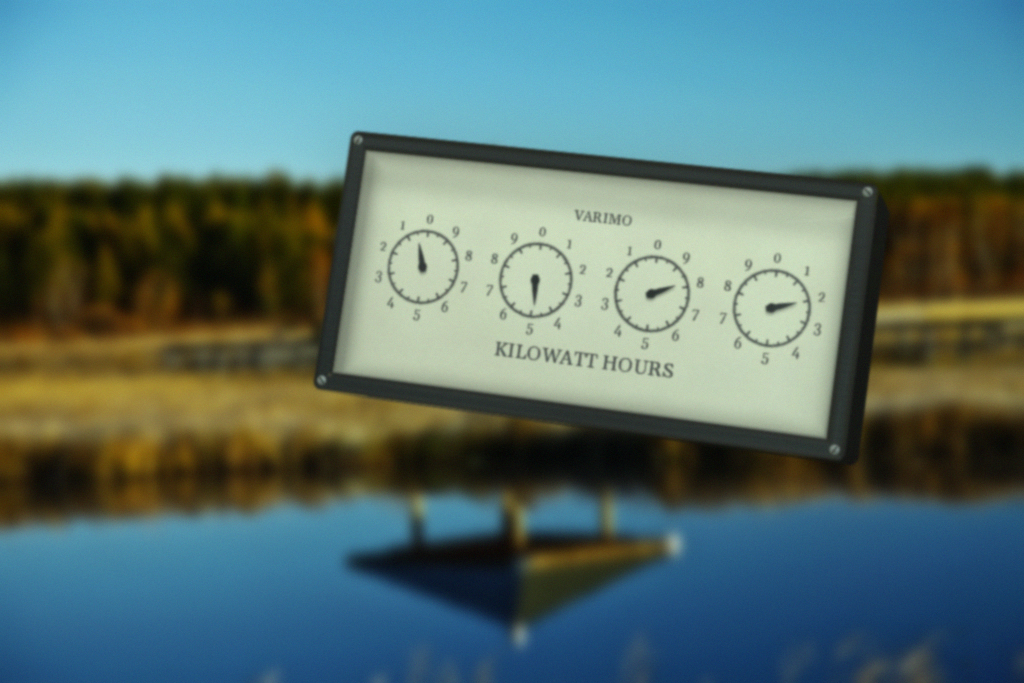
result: 482,kWh
